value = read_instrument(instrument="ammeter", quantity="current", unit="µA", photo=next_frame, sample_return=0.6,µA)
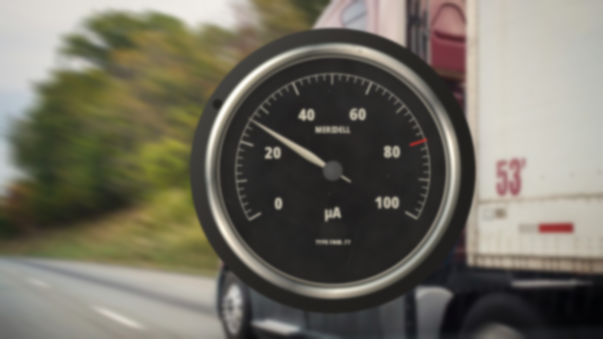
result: 26,µA
